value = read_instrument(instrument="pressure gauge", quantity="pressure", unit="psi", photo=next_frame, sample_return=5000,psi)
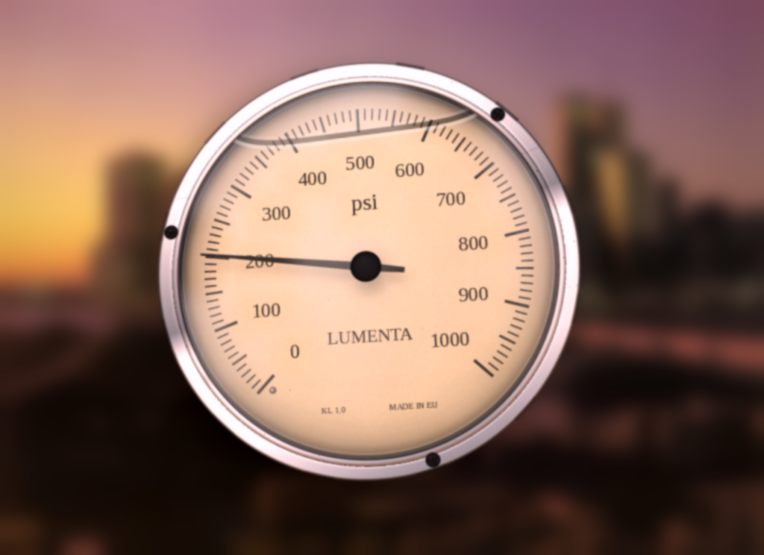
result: 200,psi
